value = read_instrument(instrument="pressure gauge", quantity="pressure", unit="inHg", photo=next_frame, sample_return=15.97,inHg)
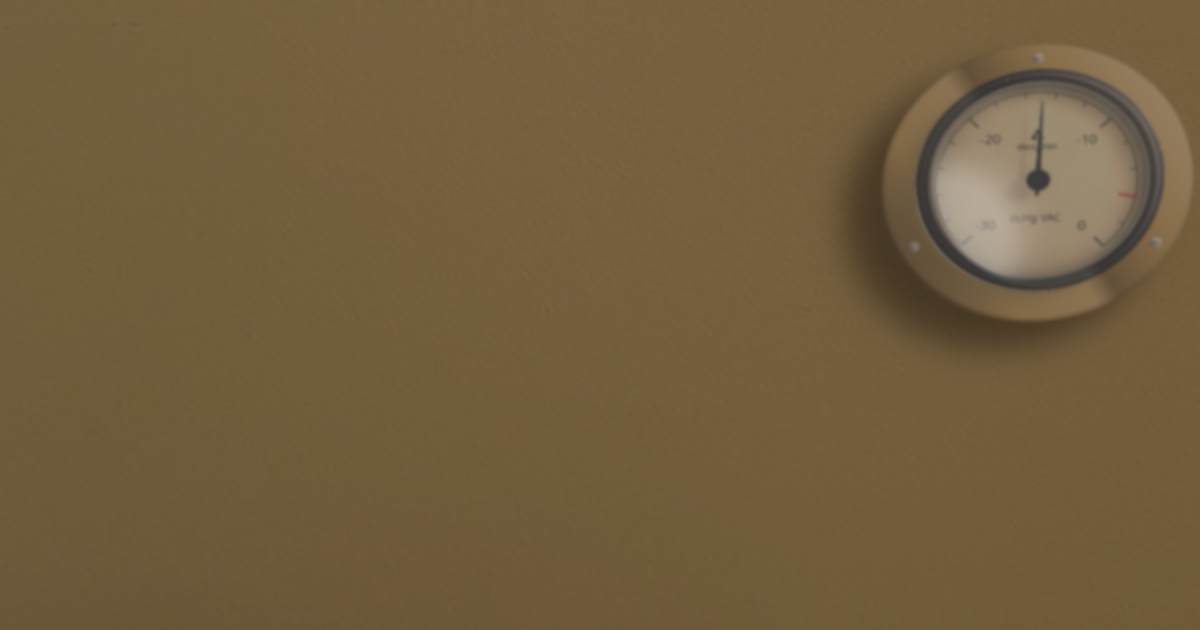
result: -15,inHg
